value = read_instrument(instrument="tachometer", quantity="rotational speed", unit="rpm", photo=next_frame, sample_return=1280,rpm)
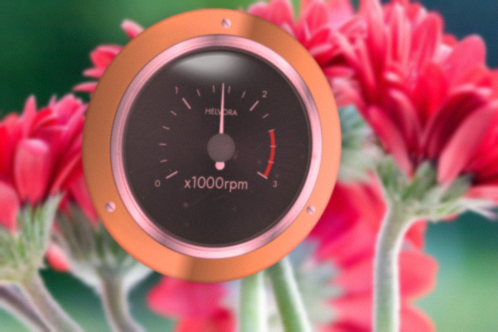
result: 1500,rpm
